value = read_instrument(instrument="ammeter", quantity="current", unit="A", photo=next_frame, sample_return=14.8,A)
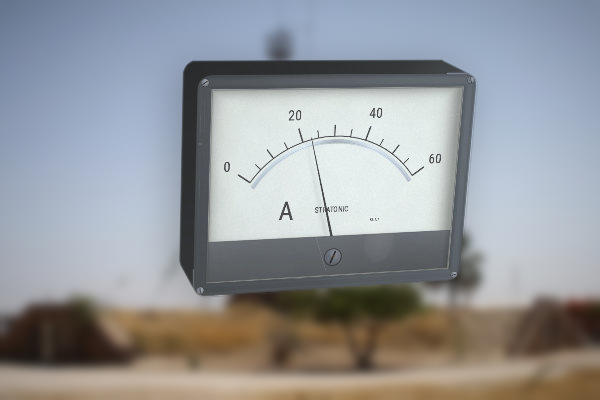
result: 22.5,A
